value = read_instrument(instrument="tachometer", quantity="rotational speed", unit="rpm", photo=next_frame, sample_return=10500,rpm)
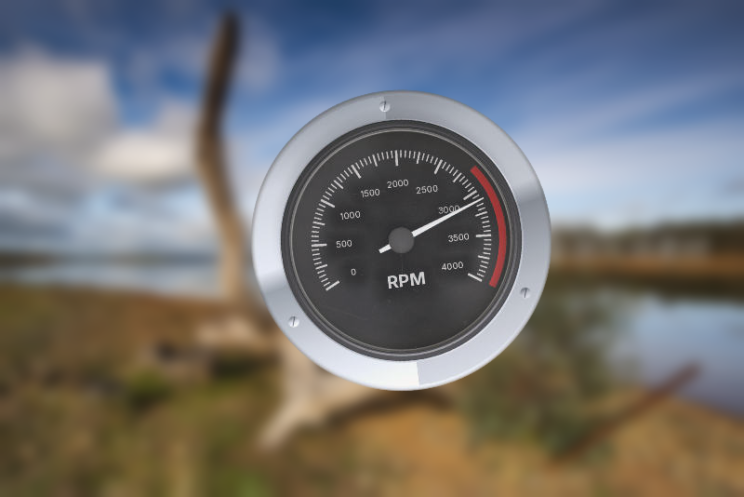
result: 3100,rpm
